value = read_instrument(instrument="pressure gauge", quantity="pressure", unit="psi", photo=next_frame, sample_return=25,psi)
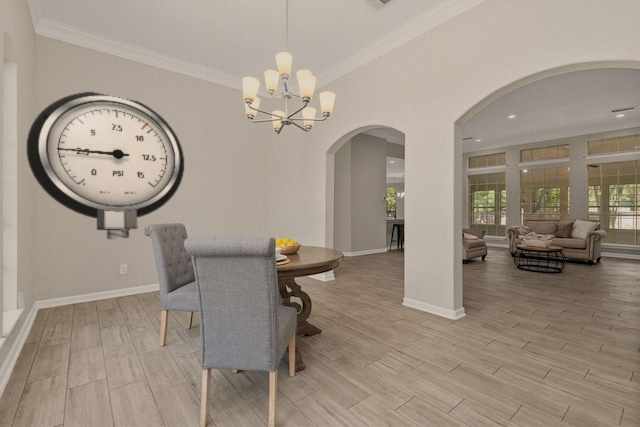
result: 2.5,psi
